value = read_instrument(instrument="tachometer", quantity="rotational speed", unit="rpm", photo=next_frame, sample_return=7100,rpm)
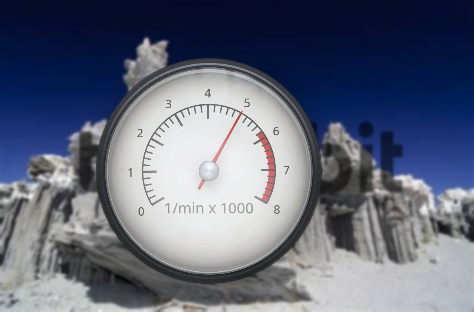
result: 5000,rpm
